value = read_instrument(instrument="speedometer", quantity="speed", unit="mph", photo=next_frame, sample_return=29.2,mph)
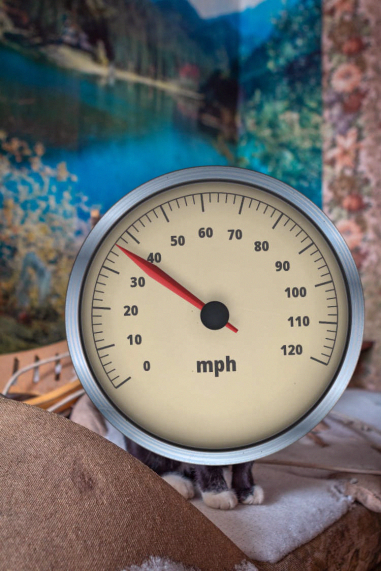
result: 36,mph
